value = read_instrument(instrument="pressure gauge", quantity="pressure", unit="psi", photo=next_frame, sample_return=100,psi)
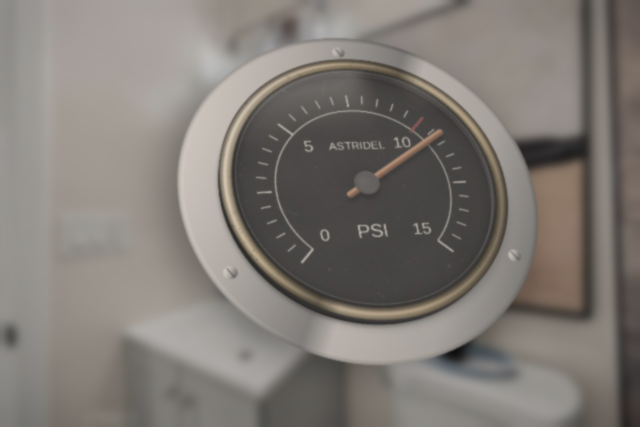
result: 10.75,psi
